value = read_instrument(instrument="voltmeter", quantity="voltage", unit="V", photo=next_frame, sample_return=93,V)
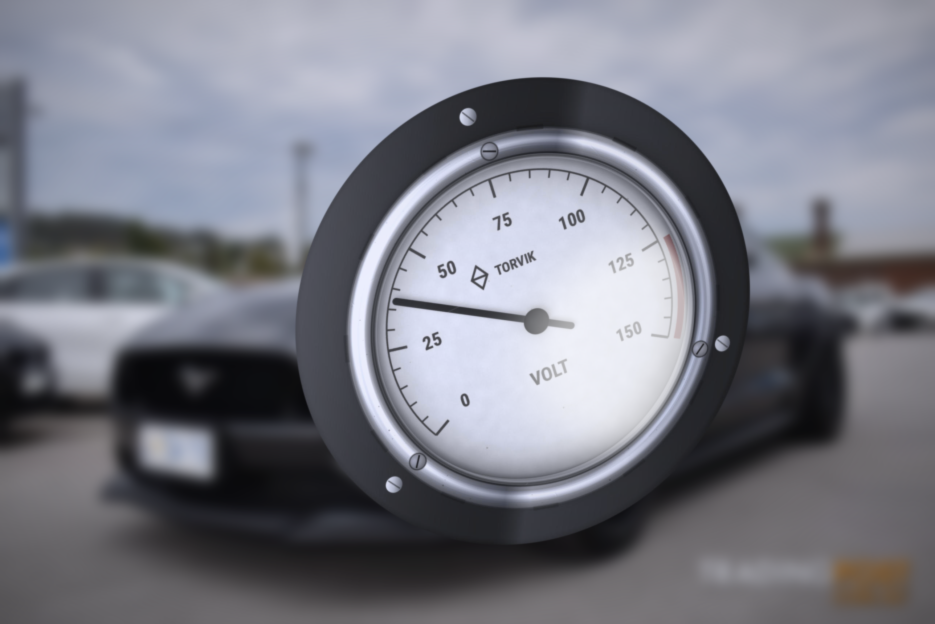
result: 37.5,V
